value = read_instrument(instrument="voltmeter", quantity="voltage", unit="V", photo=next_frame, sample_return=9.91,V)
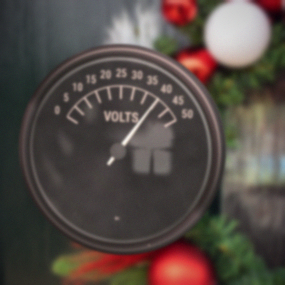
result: 40,V
